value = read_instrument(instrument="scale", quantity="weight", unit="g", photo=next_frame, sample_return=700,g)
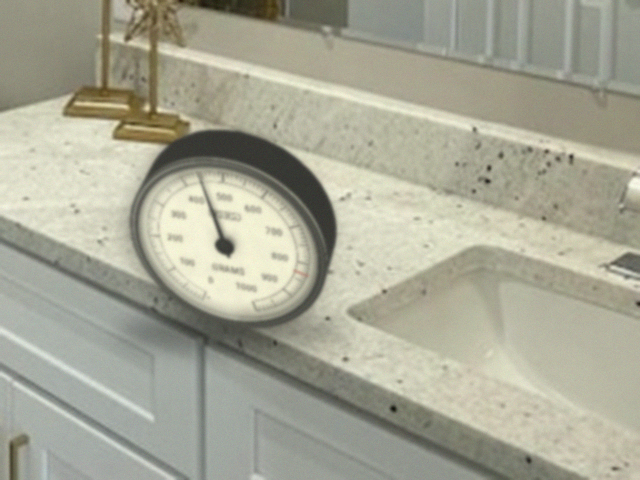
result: 450,g
